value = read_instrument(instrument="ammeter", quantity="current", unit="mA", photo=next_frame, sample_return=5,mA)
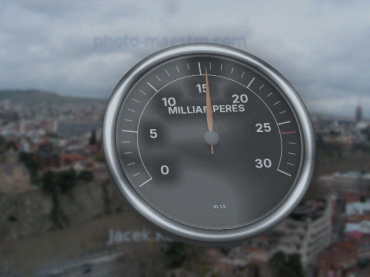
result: 15.5,mA
